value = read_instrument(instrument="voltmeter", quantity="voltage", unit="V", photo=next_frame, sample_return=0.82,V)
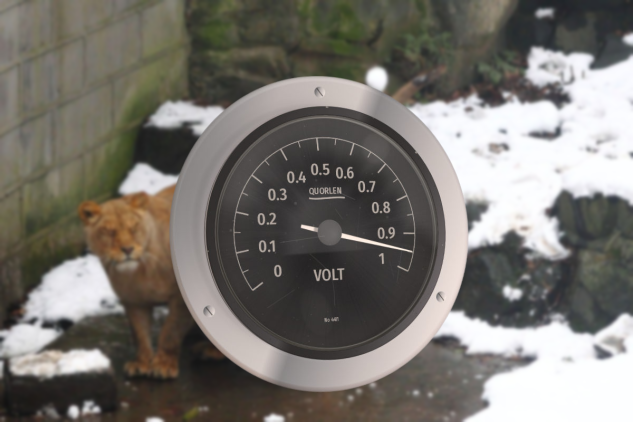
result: 0.95,V
